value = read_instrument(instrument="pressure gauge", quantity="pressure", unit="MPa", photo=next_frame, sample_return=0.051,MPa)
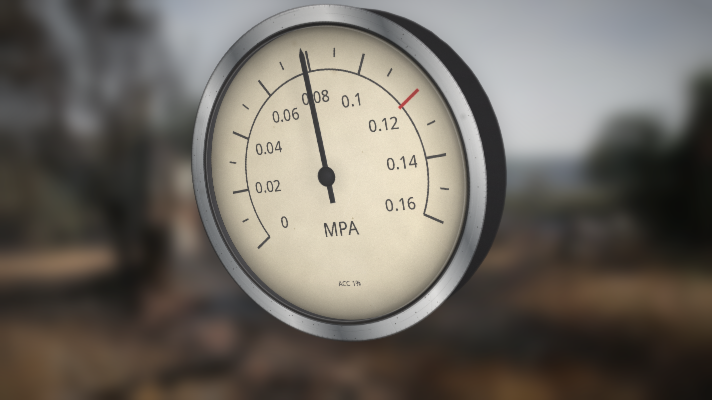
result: 0.08,MPa
